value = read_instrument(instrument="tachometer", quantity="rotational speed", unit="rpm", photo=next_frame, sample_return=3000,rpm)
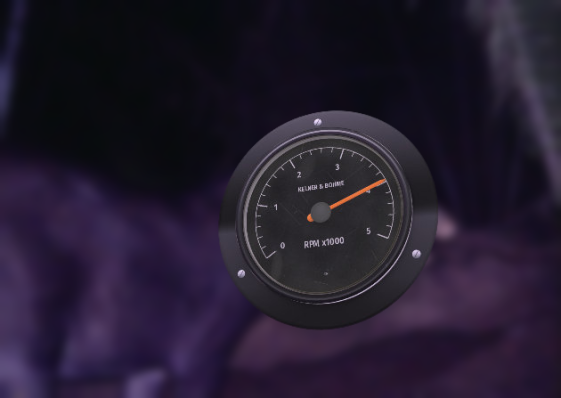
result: 4000,rpm
